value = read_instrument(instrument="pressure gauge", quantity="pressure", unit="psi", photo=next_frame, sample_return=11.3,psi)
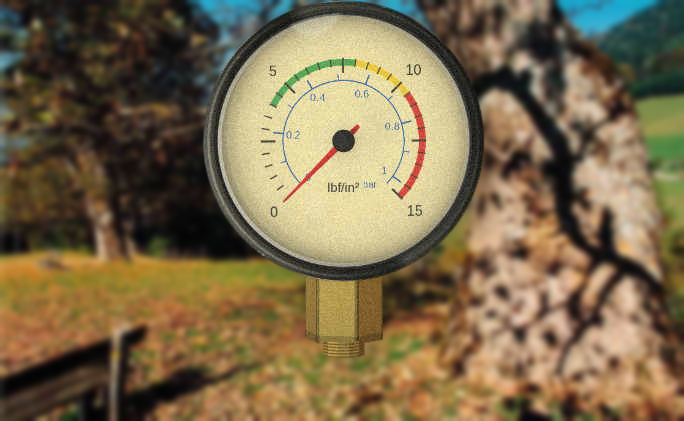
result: 0,psi
